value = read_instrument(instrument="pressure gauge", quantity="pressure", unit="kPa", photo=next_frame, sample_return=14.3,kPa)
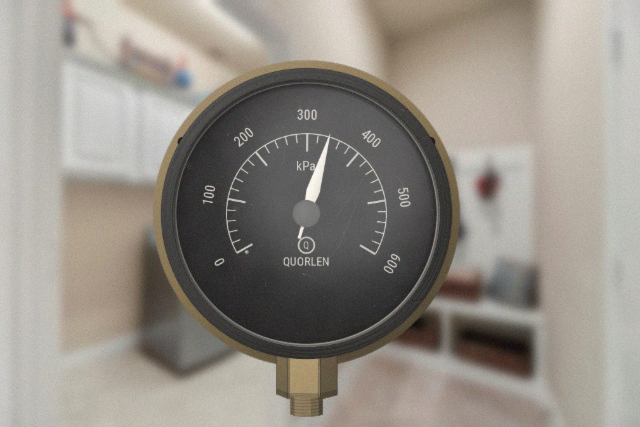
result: 340,kPa
